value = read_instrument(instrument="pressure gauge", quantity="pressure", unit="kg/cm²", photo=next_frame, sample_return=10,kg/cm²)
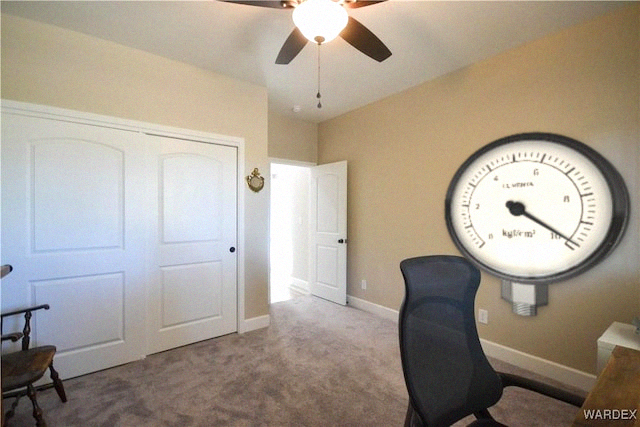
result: 9.8,kg/cm²
